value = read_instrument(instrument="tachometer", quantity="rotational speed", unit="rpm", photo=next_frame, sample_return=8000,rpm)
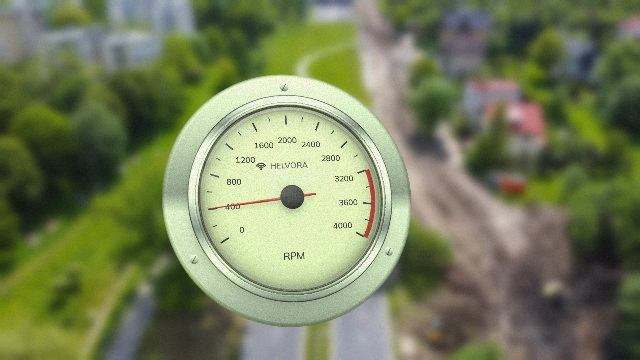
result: 400,rpm
